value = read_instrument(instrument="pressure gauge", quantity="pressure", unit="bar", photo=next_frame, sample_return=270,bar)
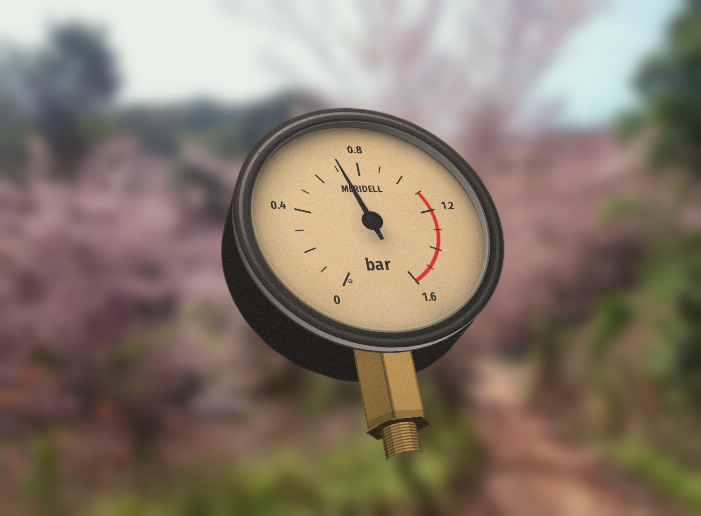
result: 0.7,bar
